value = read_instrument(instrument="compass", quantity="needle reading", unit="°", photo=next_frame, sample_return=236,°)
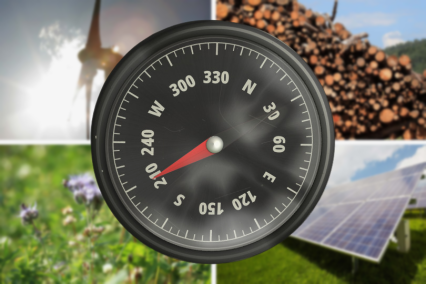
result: 210,°
